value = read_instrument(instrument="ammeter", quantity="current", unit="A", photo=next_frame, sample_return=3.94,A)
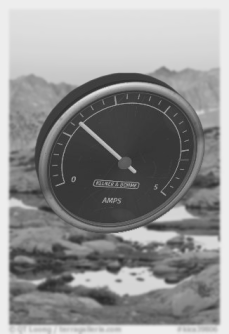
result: 1.3,A
